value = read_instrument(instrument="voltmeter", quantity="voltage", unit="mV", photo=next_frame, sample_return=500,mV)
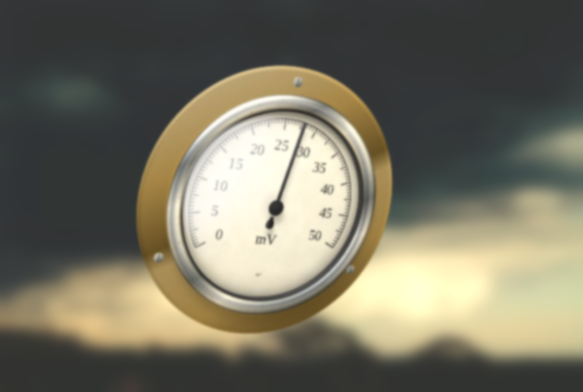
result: 27.5,mV
